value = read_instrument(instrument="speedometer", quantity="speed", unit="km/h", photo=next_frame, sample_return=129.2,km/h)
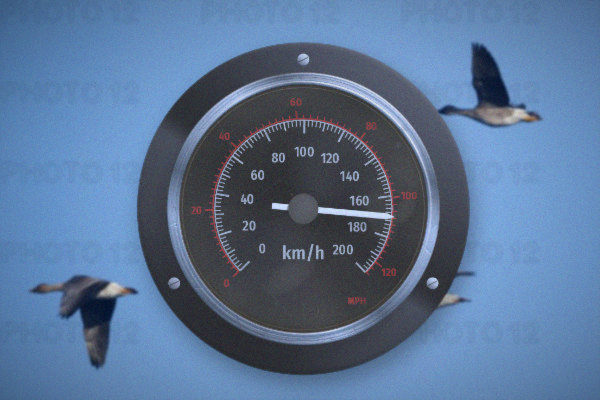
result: 170,km/h
